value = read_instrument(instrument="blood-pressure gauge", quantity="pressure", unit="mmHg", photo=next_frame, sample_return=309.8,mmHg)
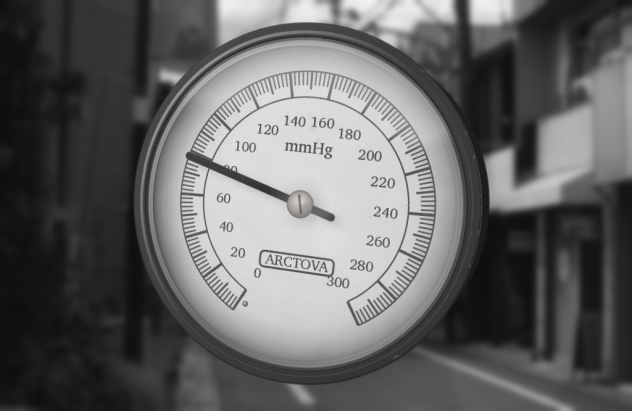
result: 78,mmHg
